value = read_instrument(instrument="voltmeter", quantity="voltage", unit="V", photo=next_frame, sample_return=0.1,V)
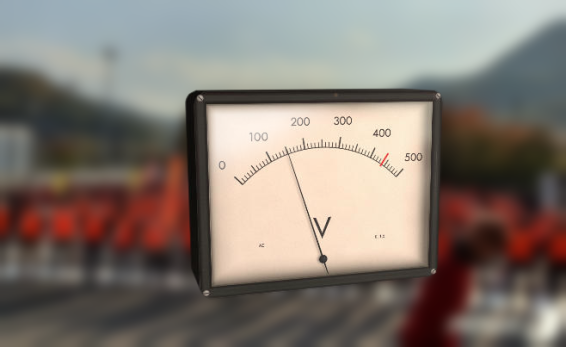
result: 150,V
